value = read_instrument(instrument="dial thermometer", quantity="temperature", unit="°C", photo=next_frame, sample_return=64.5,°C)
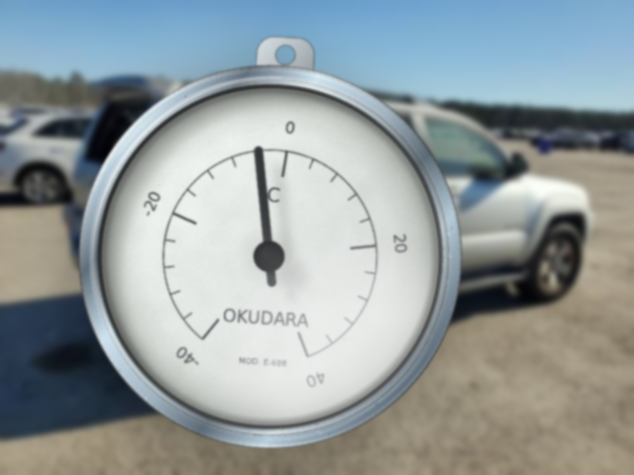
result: -4,°C
